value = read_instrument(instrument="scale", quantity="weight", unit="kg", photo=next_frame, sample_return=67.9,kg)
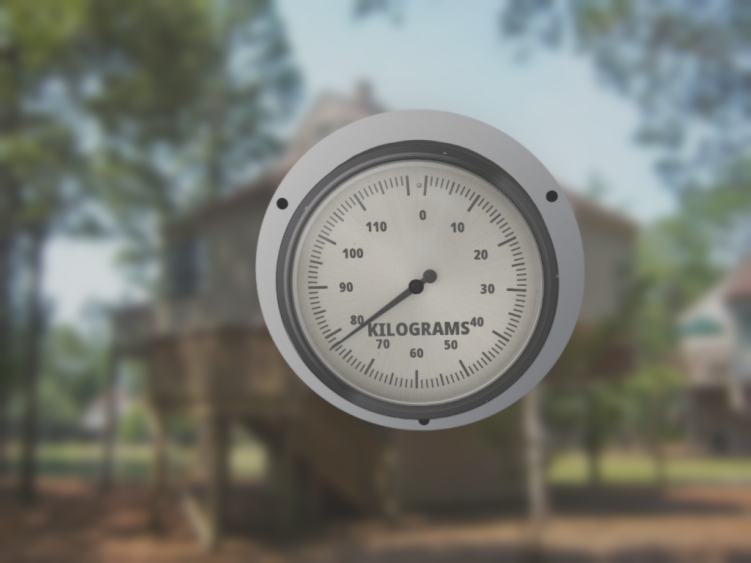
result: 78,kg
